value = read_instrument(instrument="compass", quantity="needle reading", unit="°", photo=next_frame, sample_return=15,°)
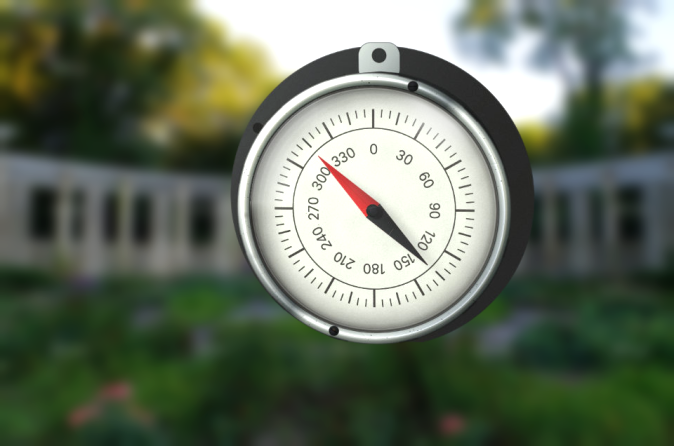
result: 315,°
